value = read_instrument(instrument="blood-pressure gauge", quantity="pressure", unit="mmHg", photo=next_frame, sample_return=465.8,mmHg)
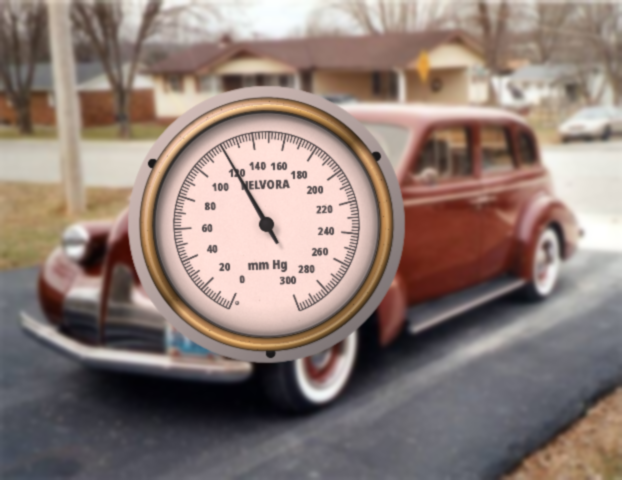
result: 120,mmHg
